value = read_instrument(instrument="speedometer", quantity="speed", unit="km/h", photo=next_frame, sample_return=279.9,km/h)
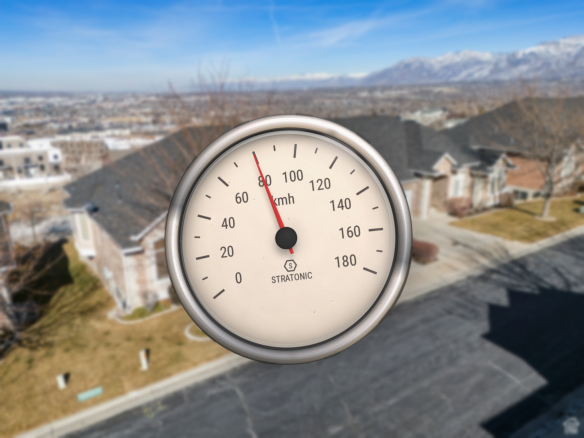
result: 80,km/h
